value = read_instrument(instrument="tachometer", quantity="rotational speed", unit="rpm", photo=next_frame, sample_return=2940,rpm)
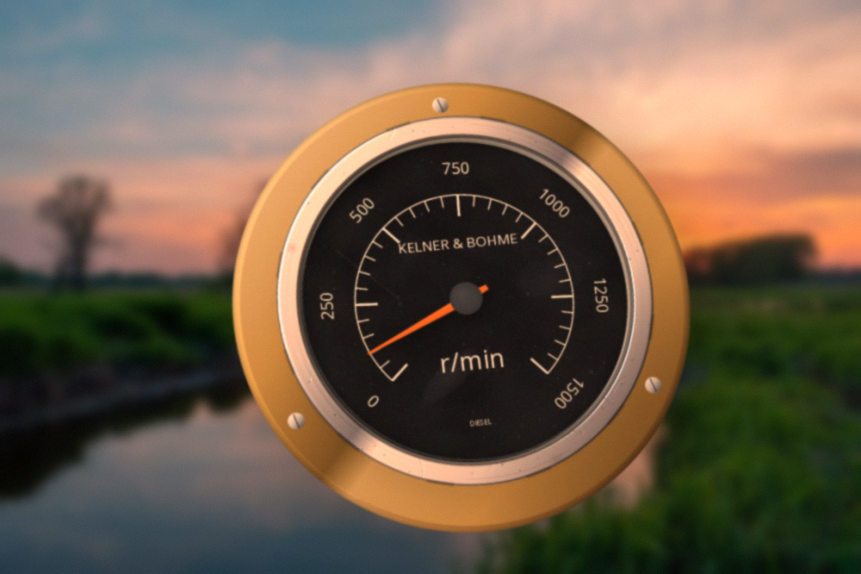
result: 100,rpm
